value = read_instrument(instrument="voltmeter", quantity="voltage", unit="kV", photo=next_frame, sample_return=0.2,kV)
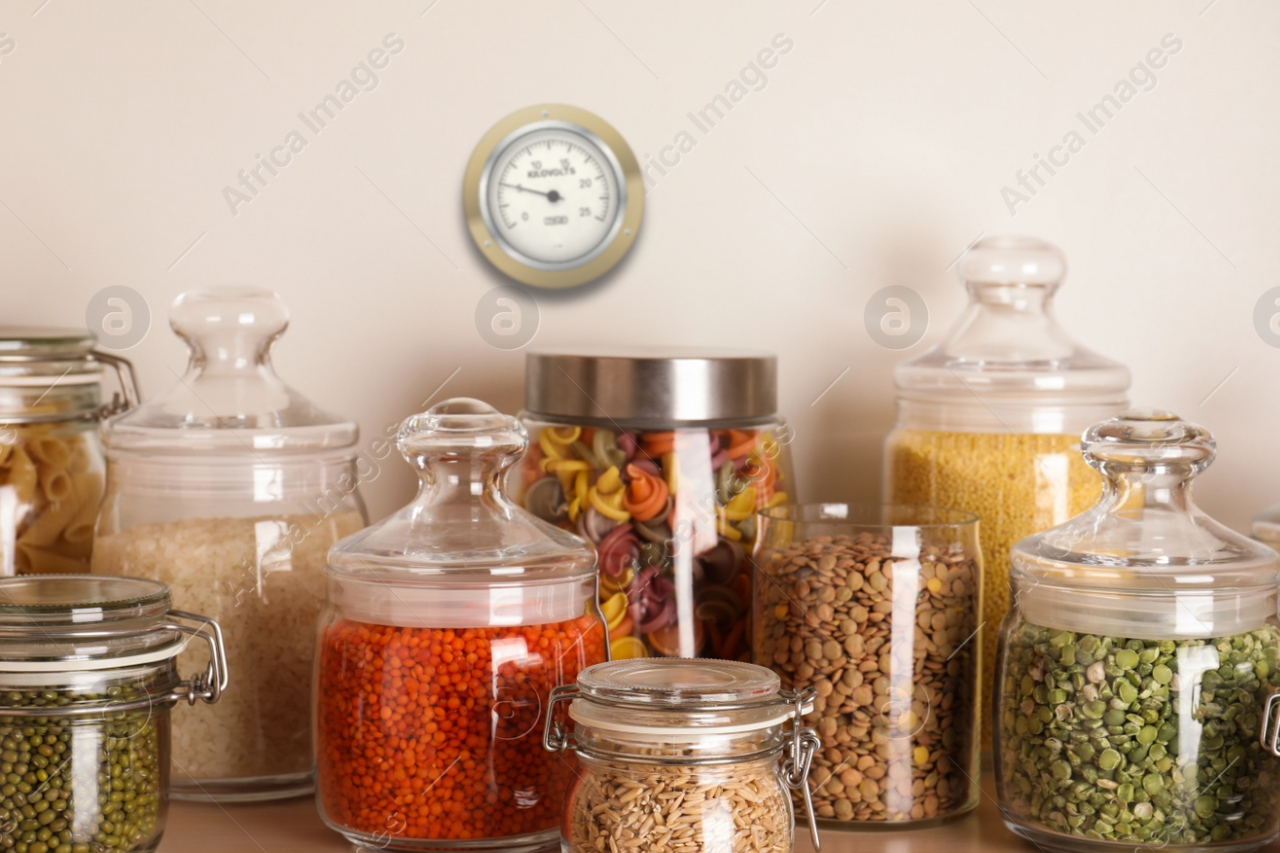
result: 5,kV
